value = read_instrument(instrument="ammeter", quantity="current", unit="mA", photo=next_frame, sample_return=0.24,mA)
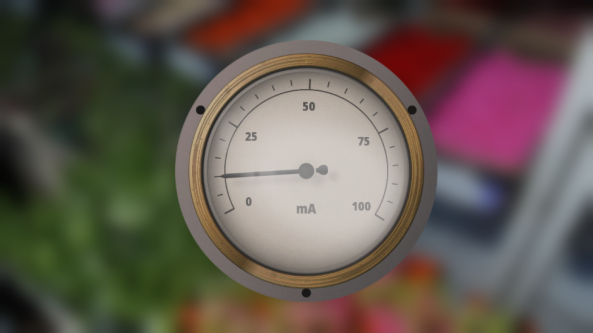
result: 10,mA
